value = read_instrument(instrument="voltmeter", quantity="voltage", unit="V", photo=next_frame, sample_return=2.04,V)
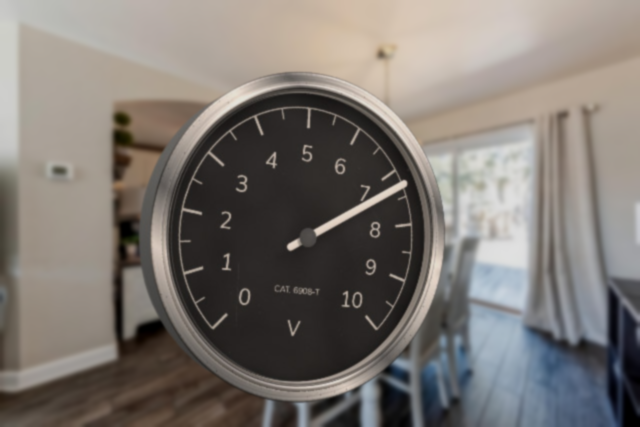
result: 7.25,V
